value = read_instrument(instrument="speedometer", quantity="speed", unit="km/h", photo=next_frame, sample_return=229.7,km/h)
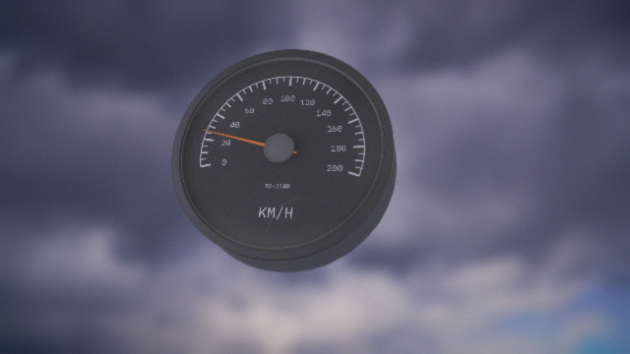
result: 25,km/h
